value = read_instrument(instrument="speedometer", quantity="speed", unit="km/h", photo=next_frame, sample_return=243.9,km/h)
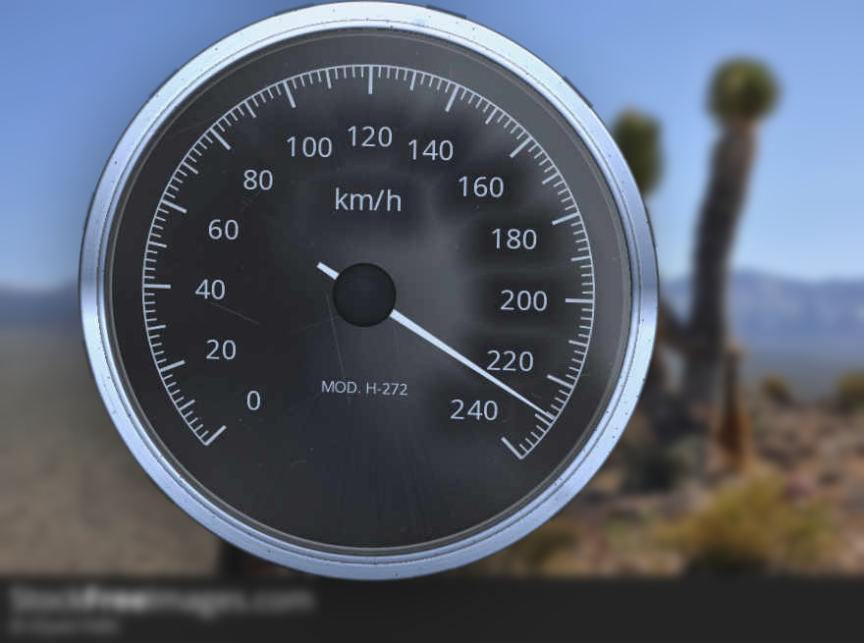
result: 228,km/h
